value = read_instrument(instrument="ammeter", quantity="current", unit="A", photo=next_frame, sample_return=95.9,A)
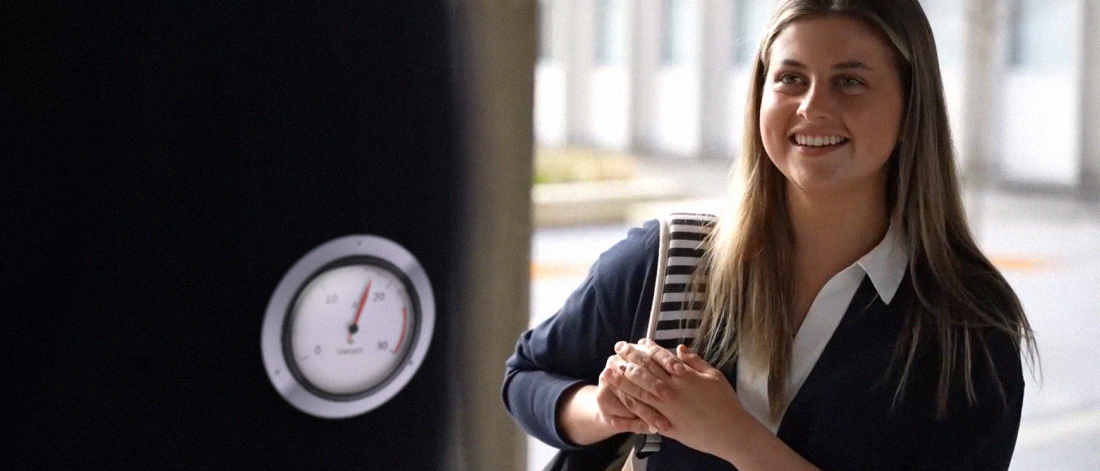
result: 17,A
